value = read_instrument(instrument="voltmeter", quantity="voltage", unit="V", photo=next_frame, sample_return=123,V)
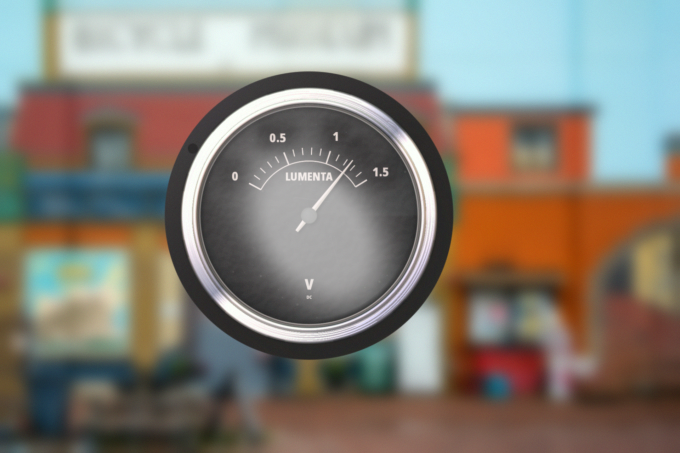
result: 1.25,V
